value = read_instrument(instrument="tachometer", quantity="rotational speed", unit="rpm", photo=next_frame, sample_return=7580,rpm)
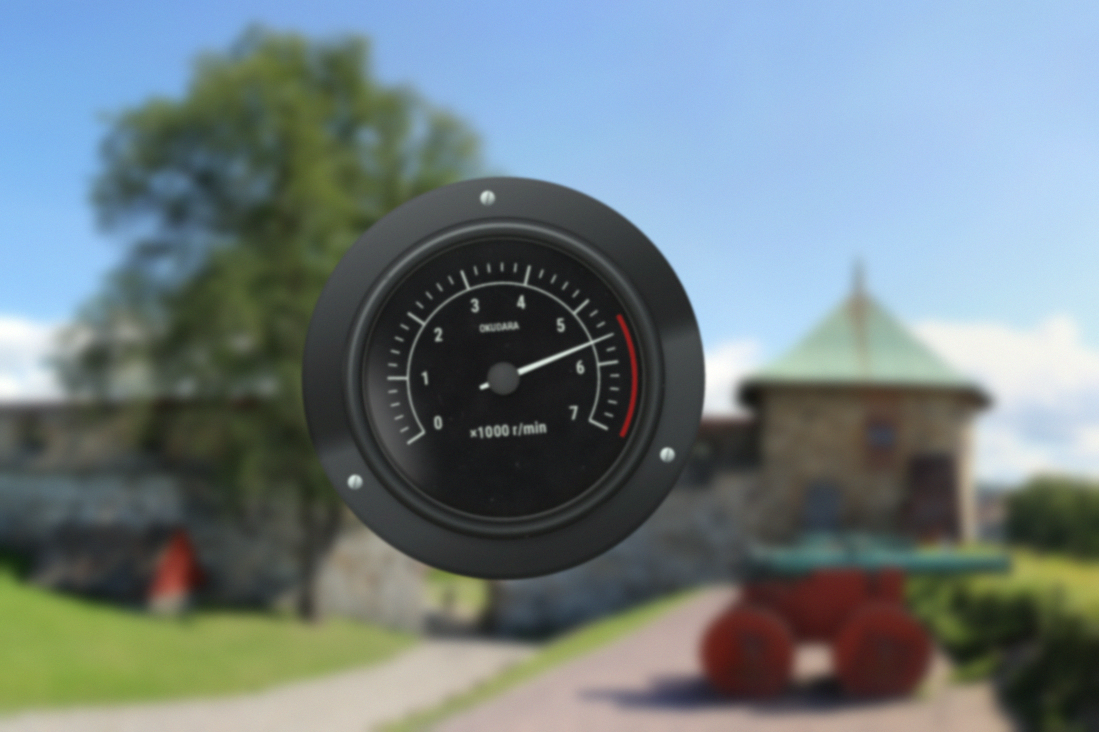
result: 5600,rpm
